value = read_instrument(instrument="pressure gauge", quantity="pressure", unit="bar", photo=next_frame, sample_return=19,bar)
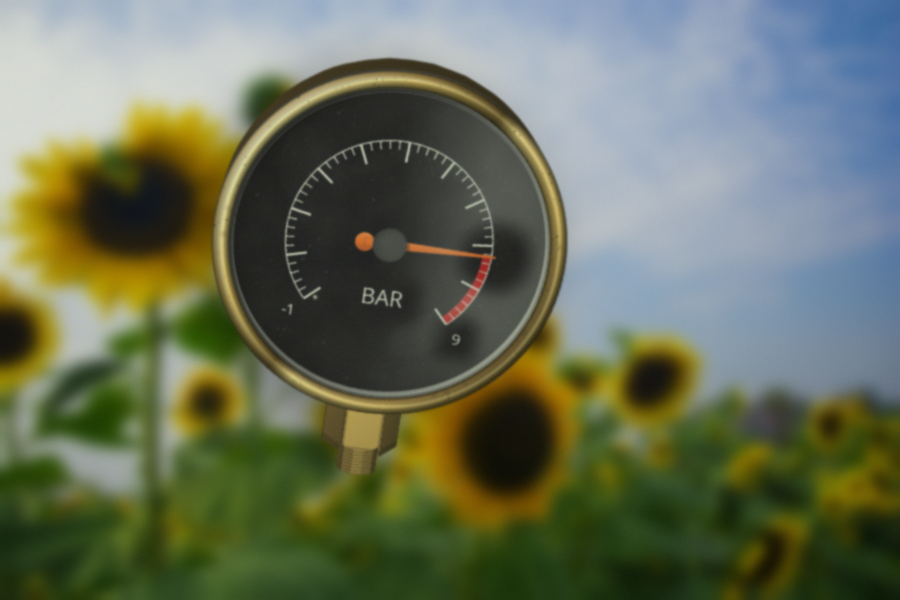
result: 7.2,bar
